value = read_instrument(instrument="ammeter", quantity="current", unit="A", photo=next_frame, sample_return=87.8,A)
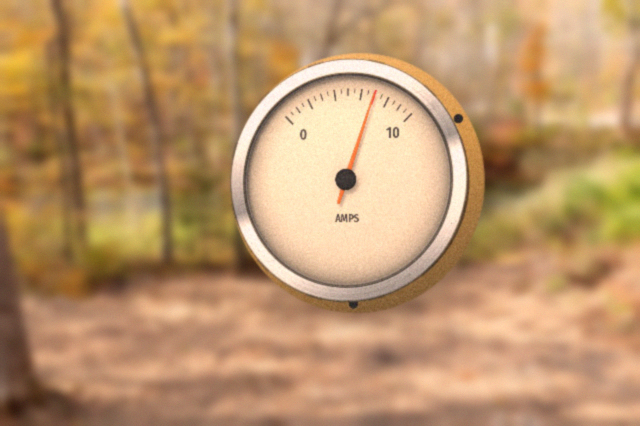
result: 7,A
